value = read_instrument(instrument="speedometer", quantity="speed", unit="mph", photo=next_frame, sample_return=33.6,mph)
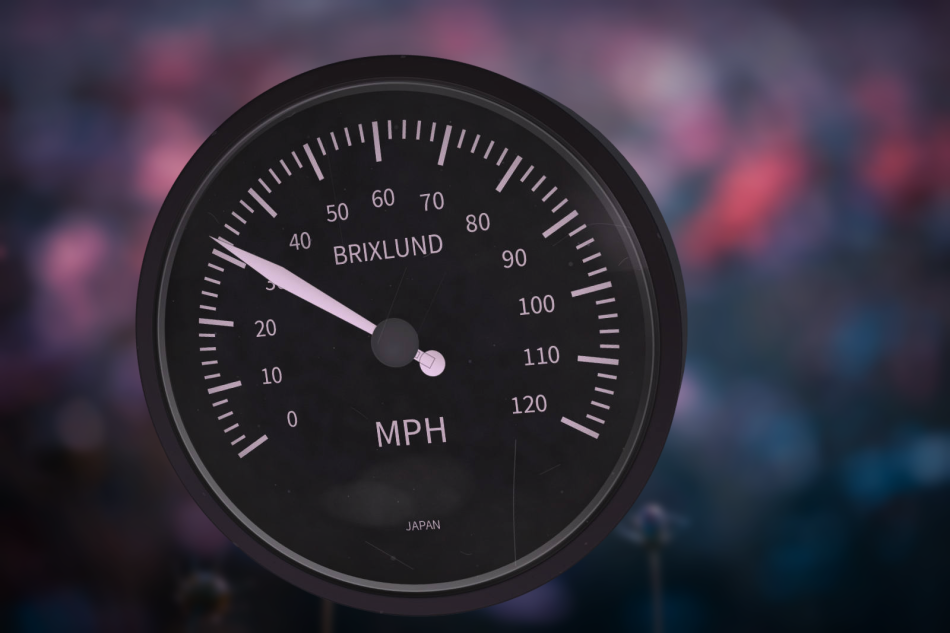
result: 32,mph
